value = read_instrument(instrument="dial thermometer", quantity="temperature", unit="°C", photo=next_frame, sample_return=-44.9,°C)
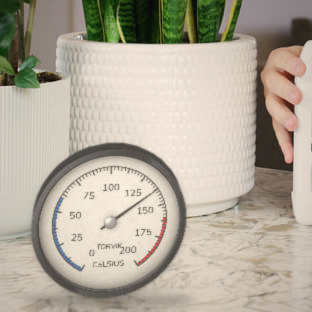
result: 137.5,°C
